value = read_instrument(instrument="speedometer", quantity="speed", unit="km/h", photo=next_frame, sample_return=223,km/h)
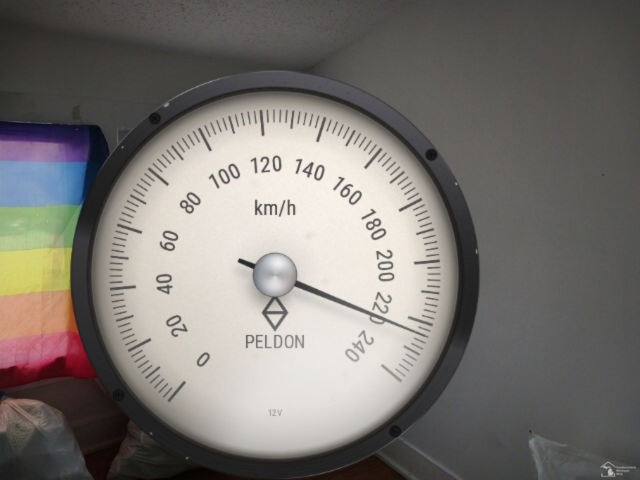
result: 224,km/h
